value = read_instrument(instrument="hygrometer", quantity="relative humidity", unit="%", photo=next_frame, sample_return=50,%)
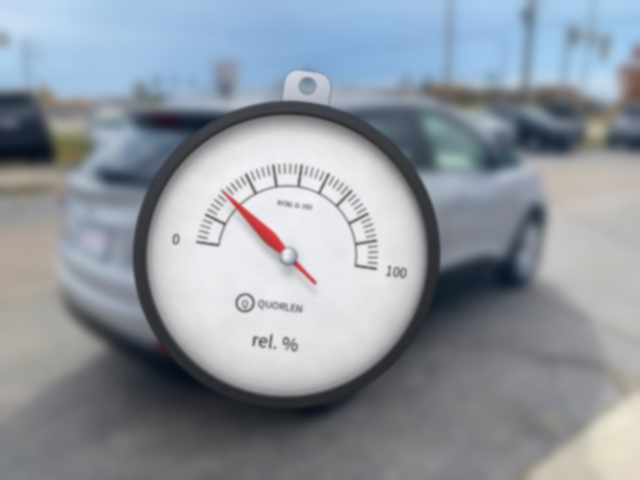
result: 20,%
